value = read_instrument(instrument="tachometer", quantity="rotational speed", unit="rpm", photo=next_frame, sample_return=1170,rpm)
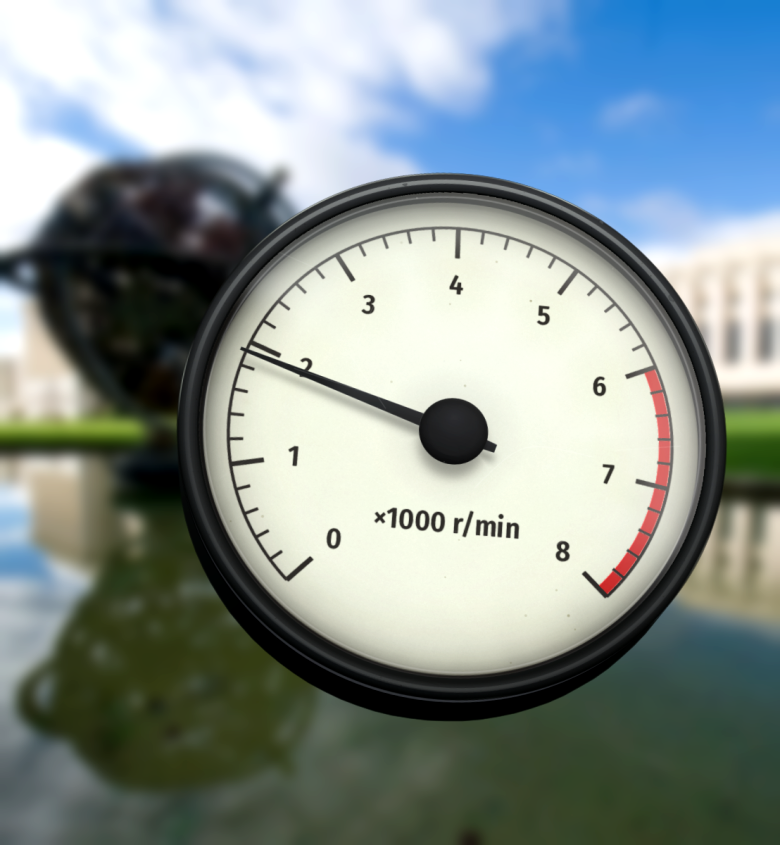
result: 1900,rpm
